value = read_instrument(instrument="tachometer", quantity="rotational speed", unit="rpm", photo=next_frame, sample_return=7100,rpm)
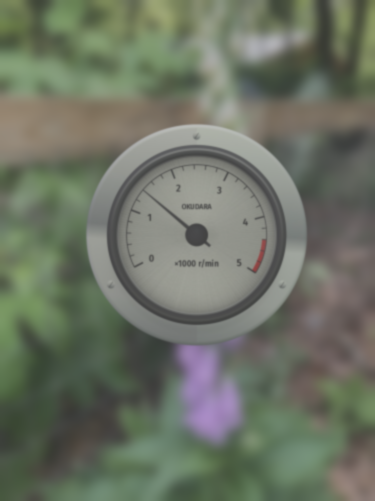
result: 1400,rpm
